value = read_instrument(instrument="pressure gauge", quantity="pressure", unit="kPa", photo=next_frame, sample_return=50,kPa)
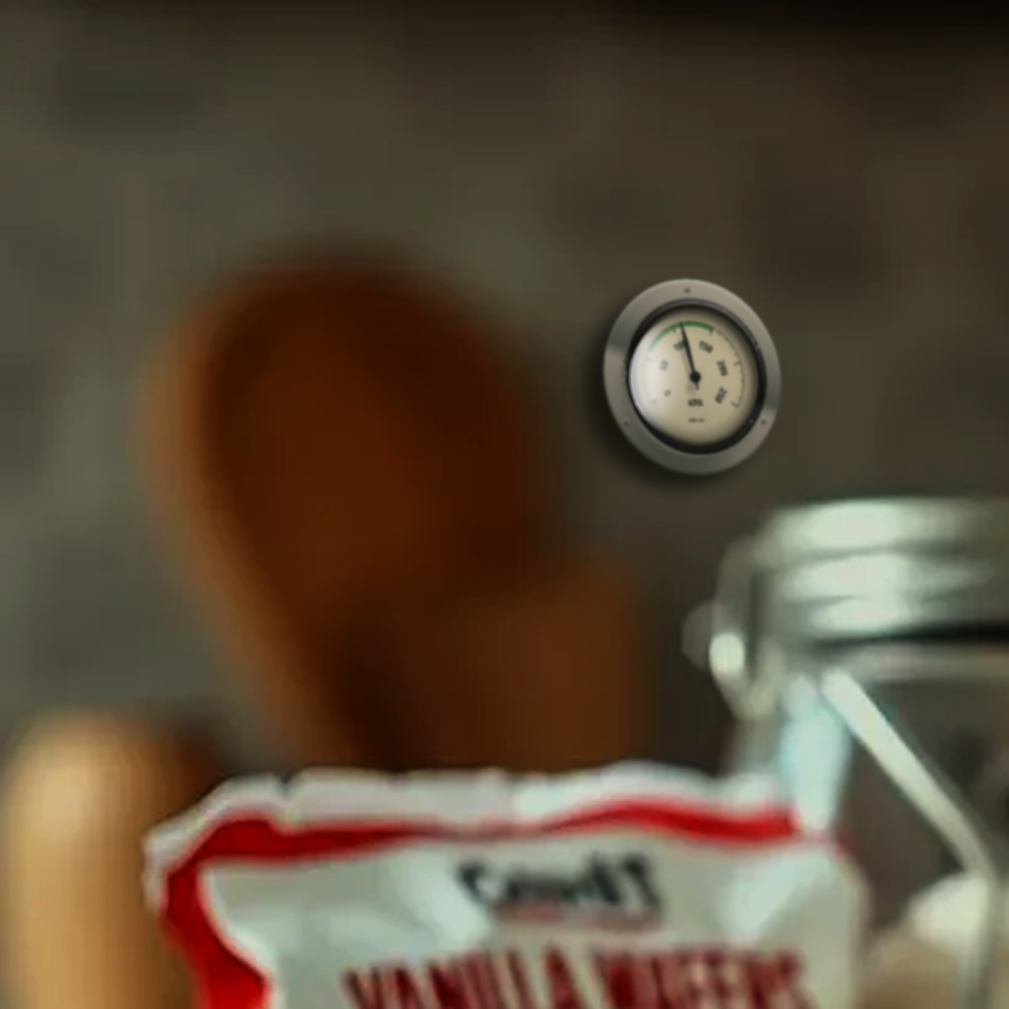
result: 110,kPa
